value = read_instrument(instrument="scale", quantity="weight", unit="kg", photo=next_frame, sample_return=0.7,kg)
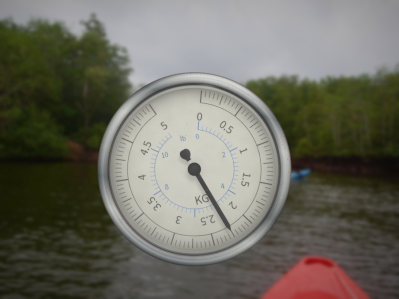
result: 2.25,kg
